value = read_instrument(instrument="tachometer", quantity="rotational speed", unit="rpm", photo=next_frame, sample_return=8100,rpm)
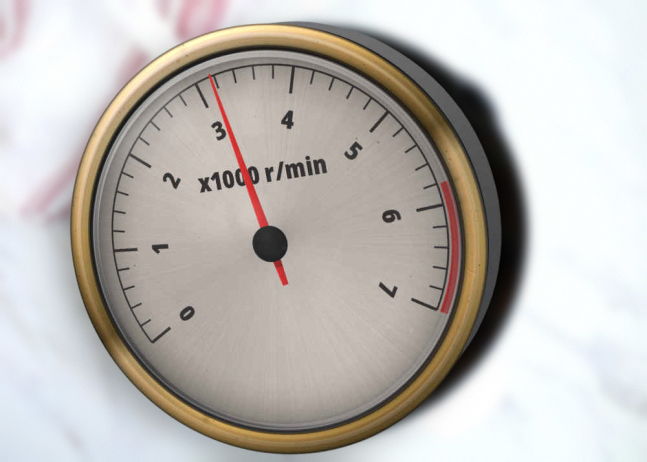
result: 3200,rpm
